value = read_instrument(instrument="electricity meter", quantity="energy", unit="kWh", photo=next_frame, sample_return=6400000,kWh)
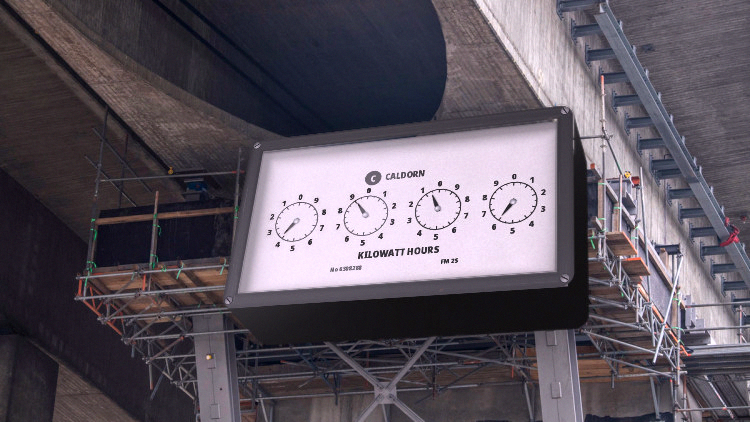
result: 3906,kWh
